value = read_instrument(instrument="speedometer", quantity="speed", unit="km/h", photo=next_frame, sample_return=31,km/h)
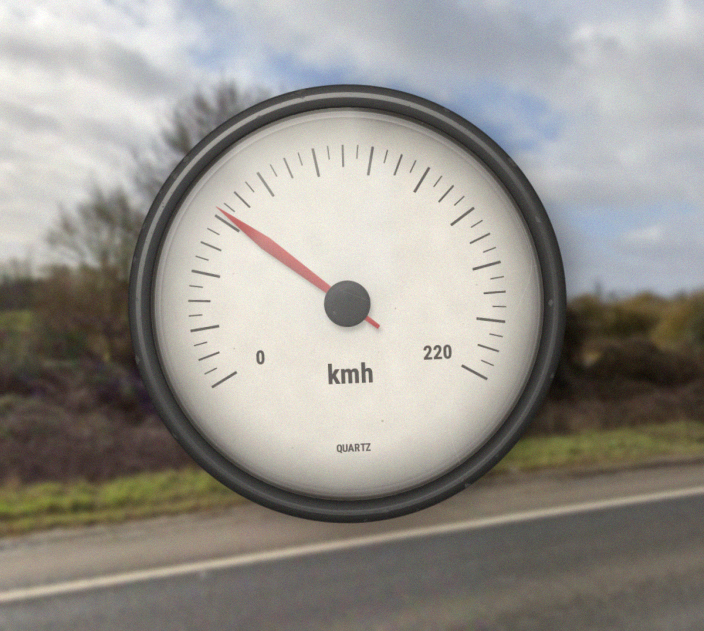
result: 62.5,km/h
